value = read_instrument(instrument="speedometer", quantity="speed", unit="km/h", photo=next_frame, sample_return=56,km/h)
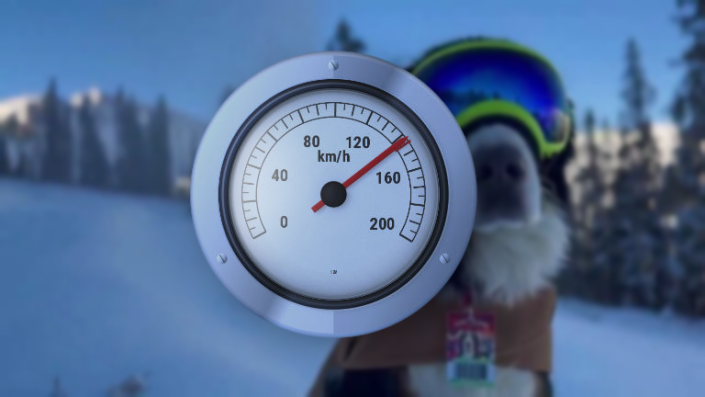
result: 142.5,km/h
